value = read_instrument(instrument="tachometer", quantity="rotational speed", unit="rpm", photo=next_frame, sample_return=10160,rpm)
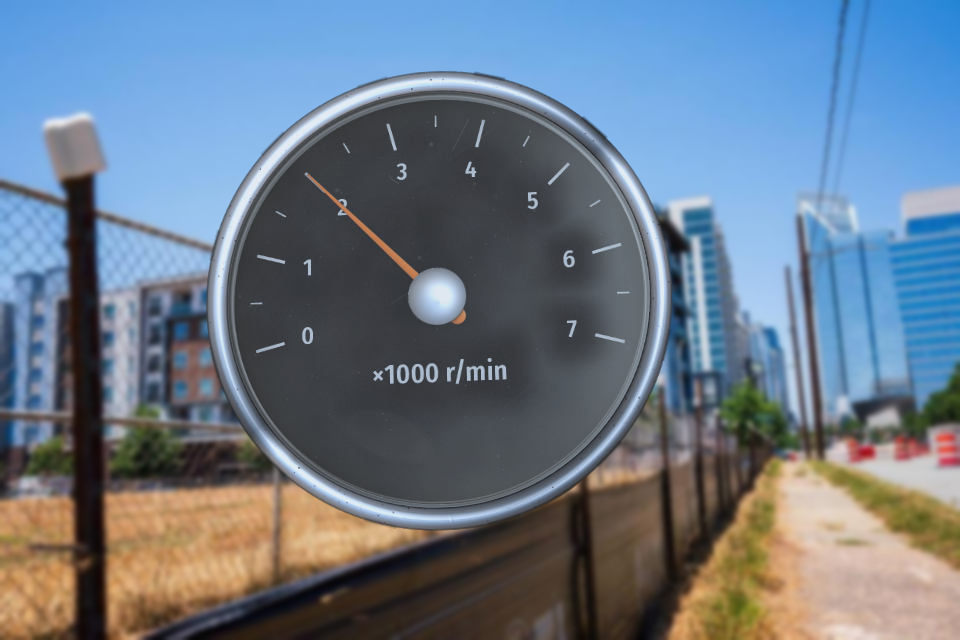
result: 2000,rpm
